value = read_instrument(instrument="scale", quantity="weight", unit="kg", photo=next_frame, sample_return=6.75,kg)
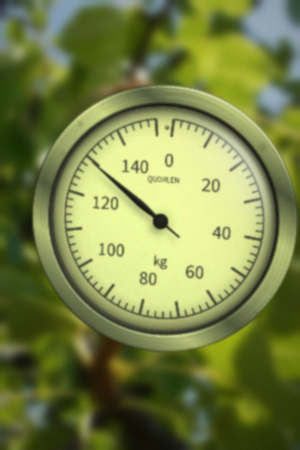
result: 130,kg
